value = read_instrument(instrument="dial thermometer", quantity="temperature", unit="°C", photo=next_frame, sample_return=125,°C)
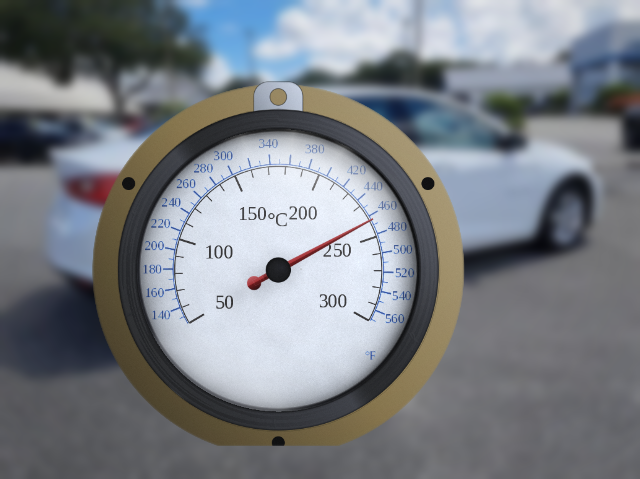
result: 240,°C
